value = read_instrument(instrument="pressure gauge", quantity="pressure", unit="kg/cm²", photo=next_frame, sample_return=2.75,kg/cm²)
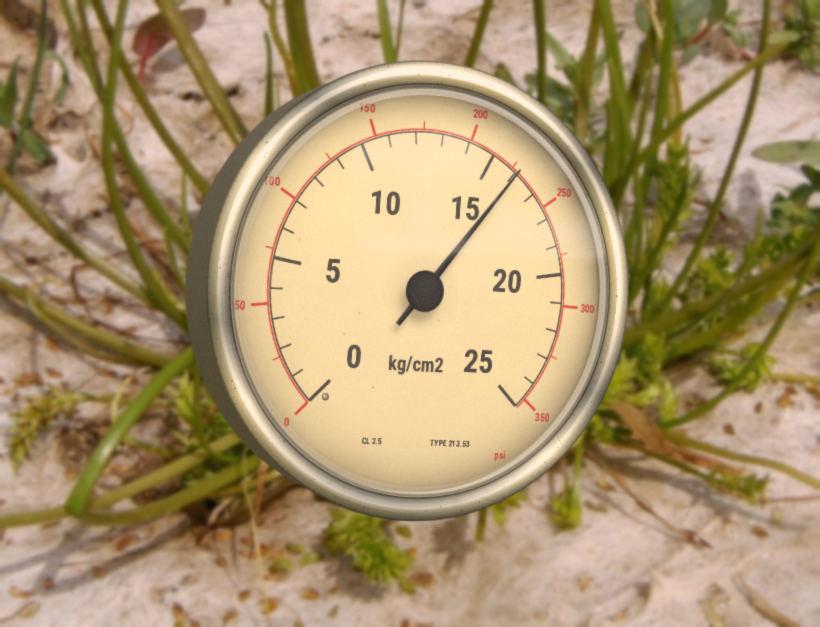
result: 16,kg/cm²
